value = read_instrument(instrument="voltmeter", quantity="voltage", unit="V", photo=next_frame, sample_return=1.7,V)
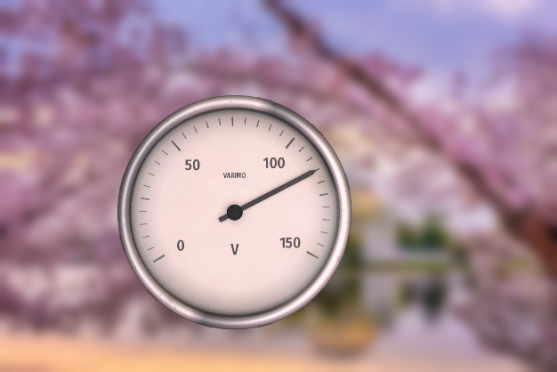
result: 115,V
